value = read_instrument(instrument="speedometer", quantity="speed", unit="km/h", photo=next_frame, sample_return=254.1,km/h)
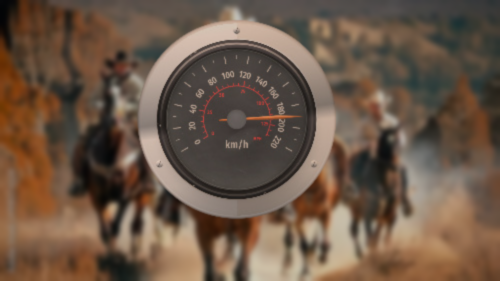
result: 190,km/h
